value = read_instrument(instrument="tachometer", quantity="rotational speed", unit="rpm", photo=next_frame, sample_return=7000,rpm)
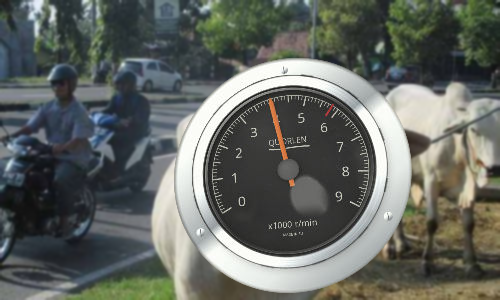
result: 4000,rpm
